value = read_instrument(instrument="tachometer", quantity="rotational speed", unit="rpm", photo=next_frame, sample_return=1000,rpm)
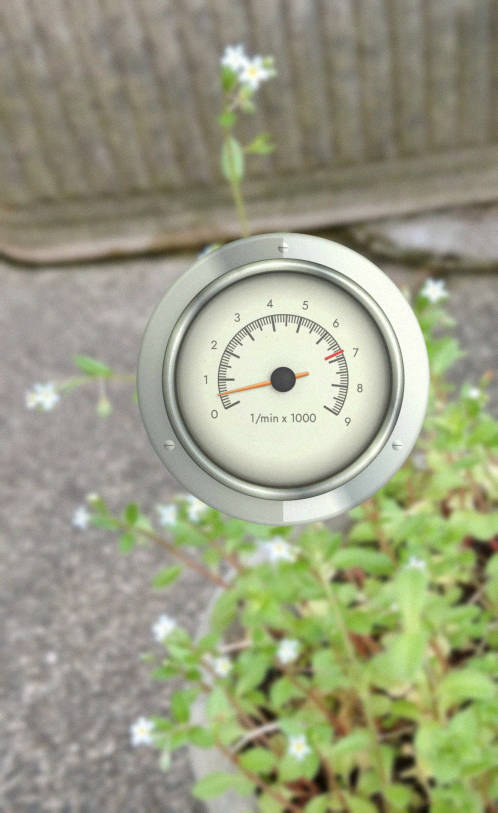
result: 500,rpm
